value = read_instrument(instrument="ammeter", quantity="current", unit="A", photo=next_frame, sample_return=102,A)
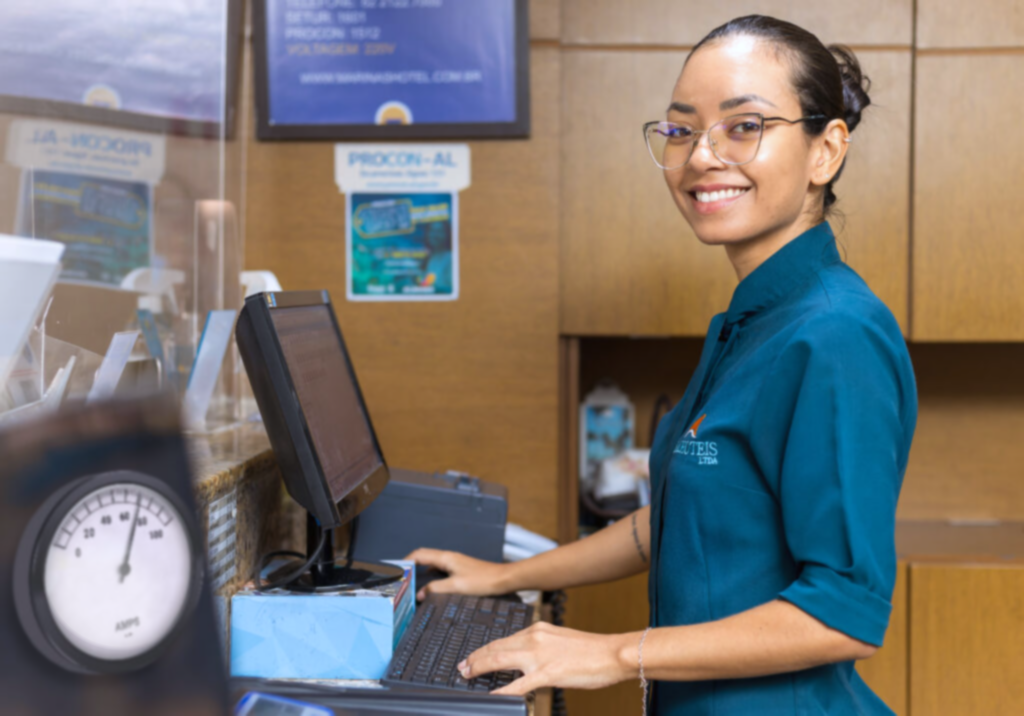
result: 70,A
